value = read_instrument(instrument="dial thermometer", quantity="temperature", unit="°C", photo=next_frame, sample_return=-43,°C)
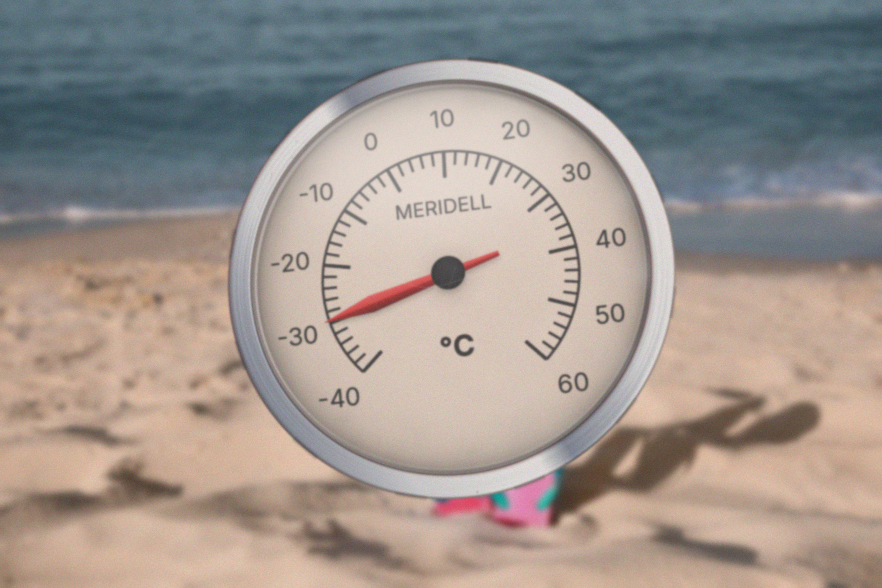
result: -30,°C
